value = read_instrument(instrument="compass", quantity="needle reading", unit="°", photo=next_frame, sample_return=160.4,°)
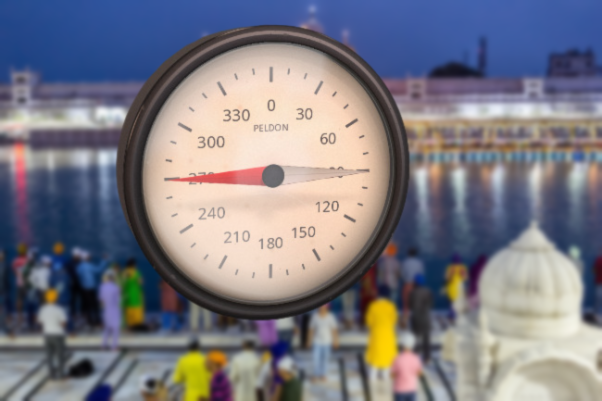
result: 270,°
